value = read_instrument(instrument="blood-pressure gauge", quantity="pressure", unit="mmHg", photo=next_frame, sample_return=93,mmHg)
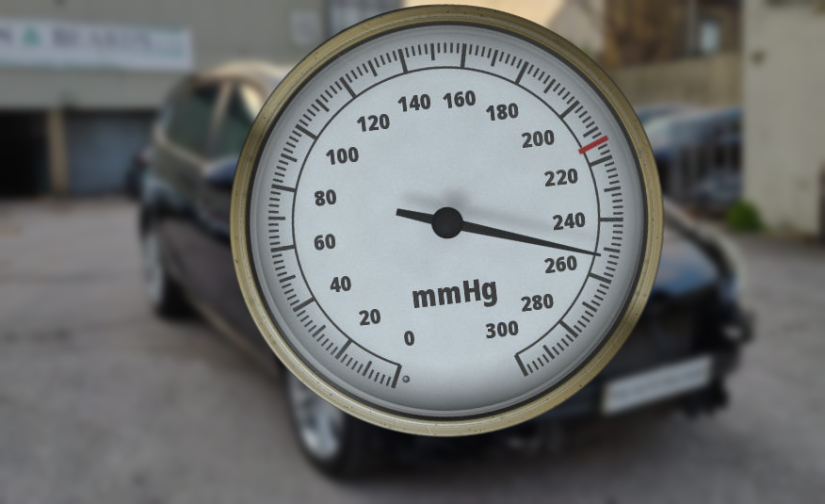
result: 252,mmHg
